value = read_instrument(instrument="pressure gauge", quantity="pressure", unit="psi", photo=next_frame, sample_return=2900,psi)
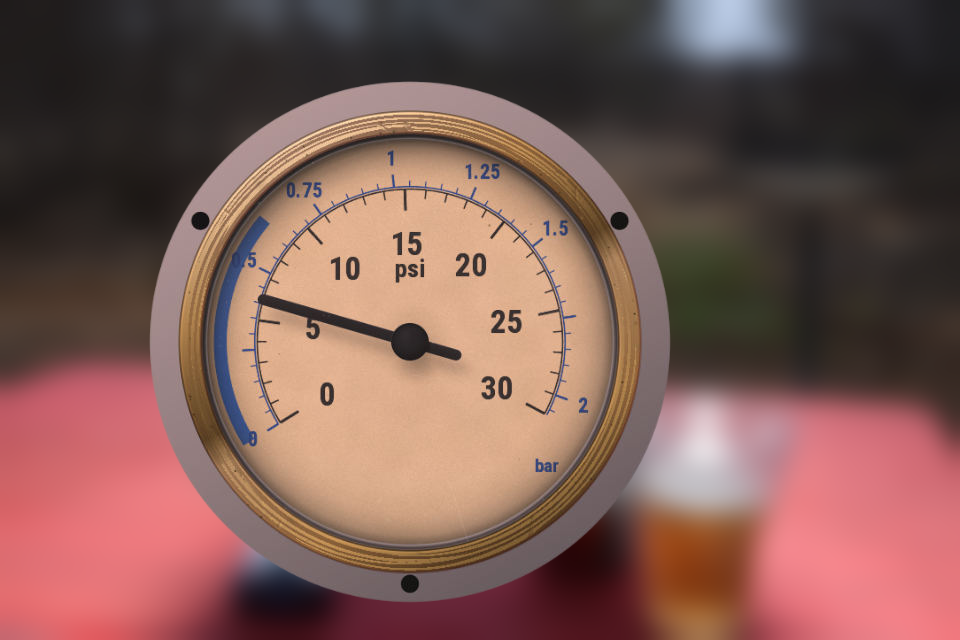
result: 6,psi
